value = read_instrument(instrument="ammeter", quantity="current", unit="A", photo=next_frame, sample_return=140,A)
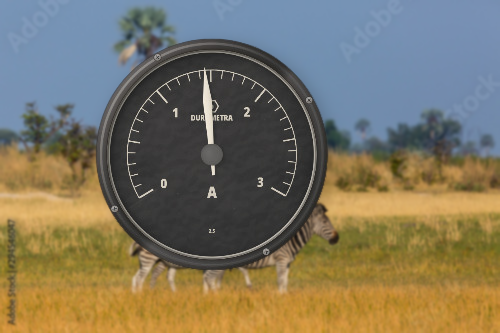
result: 1.45,A
